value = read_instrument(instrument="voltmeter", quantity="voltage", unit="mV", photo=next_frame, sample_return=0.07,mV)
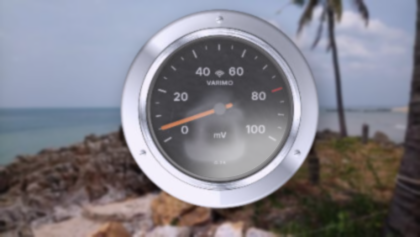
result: 5,mV
